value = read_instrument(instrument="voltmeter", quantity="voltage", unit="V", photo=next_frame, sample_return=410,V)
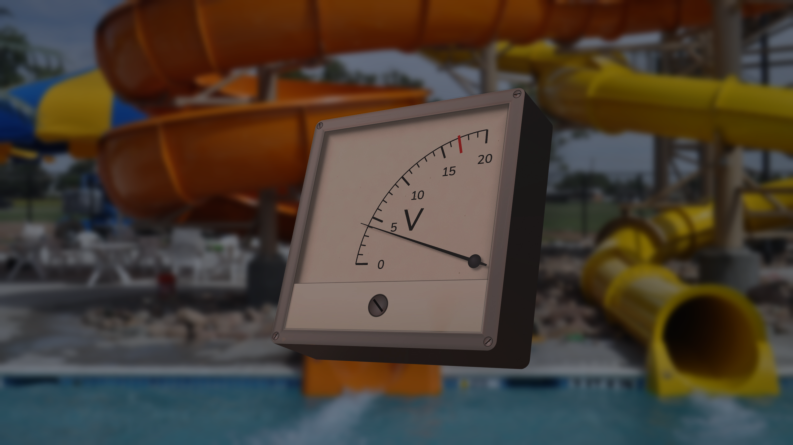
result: 4,V
